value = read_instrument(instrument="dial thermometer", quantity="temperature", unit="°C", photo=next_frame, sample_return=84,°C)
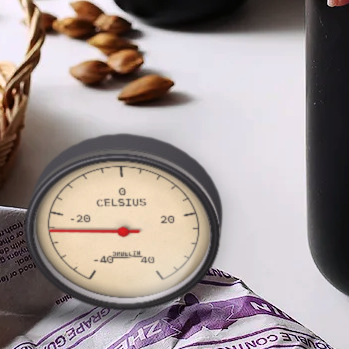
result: -24,°C
